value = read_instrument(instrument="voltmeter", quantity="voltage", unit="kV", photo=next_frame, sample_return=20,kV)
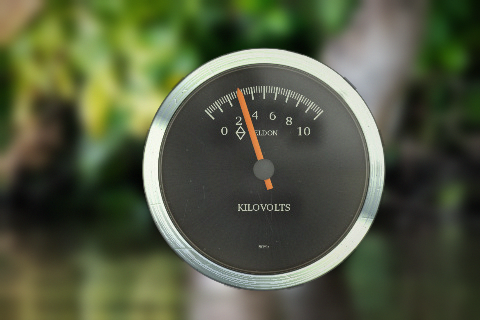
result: 3,kV
